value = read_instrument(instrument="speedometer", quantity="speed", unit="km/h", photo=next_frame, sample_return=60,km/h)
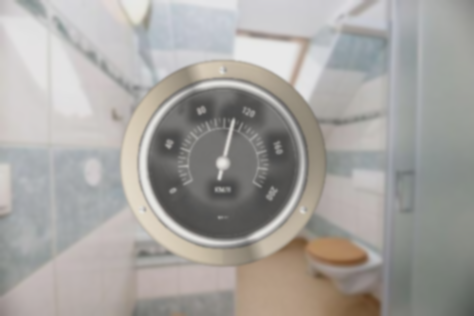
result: 110,km/h
